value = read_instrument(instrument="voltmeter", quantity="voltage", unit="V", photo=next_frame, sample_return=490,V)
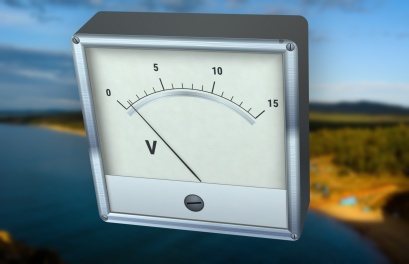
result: 1,V
